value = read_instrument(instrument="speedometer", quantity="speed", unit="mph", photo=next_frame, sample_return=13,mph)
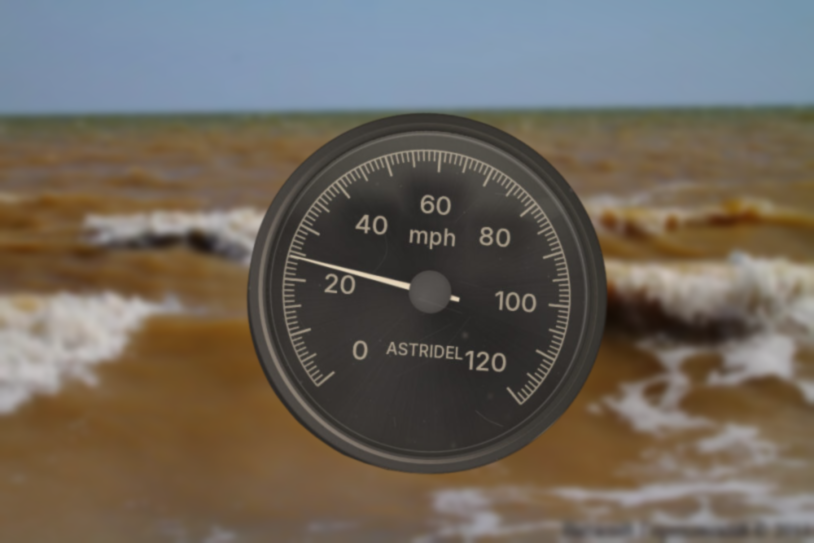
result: 24,mph
